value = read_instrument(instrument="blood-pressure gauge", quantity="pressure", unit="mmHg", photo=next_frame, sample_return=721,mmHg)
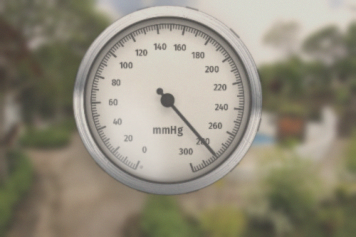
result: 280,mmHg
